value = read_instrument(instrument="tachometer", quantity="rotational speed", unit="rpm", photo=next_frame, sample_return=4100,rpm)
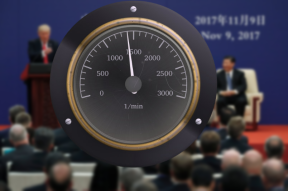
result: 1400,rpm
